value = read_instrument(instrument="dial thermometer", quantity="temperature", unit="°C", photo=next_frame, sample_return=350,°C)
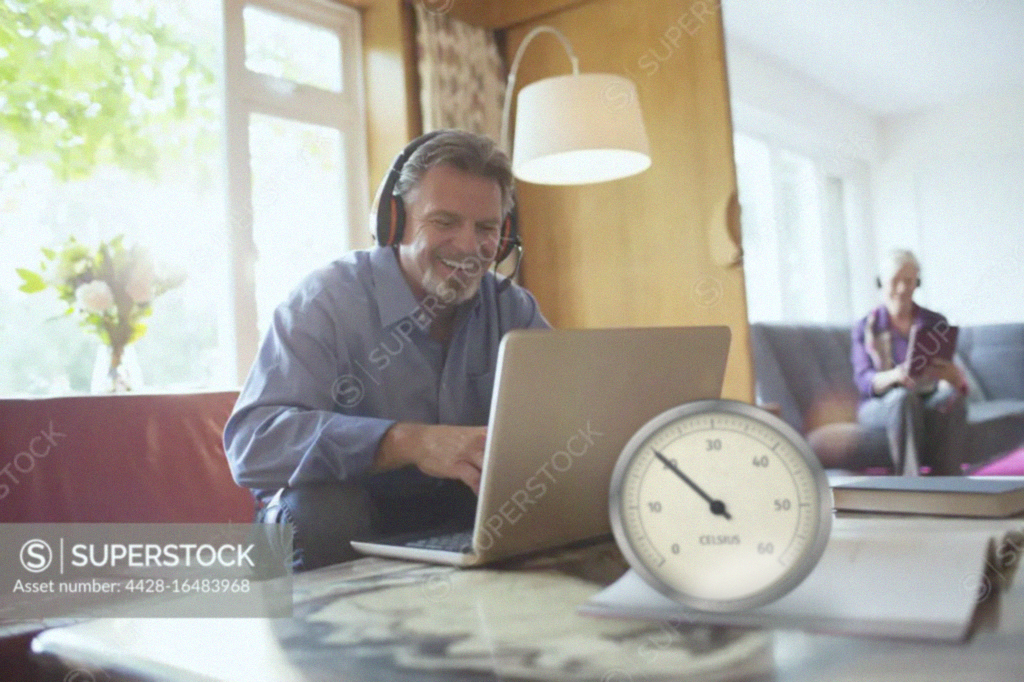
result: 20,°C
